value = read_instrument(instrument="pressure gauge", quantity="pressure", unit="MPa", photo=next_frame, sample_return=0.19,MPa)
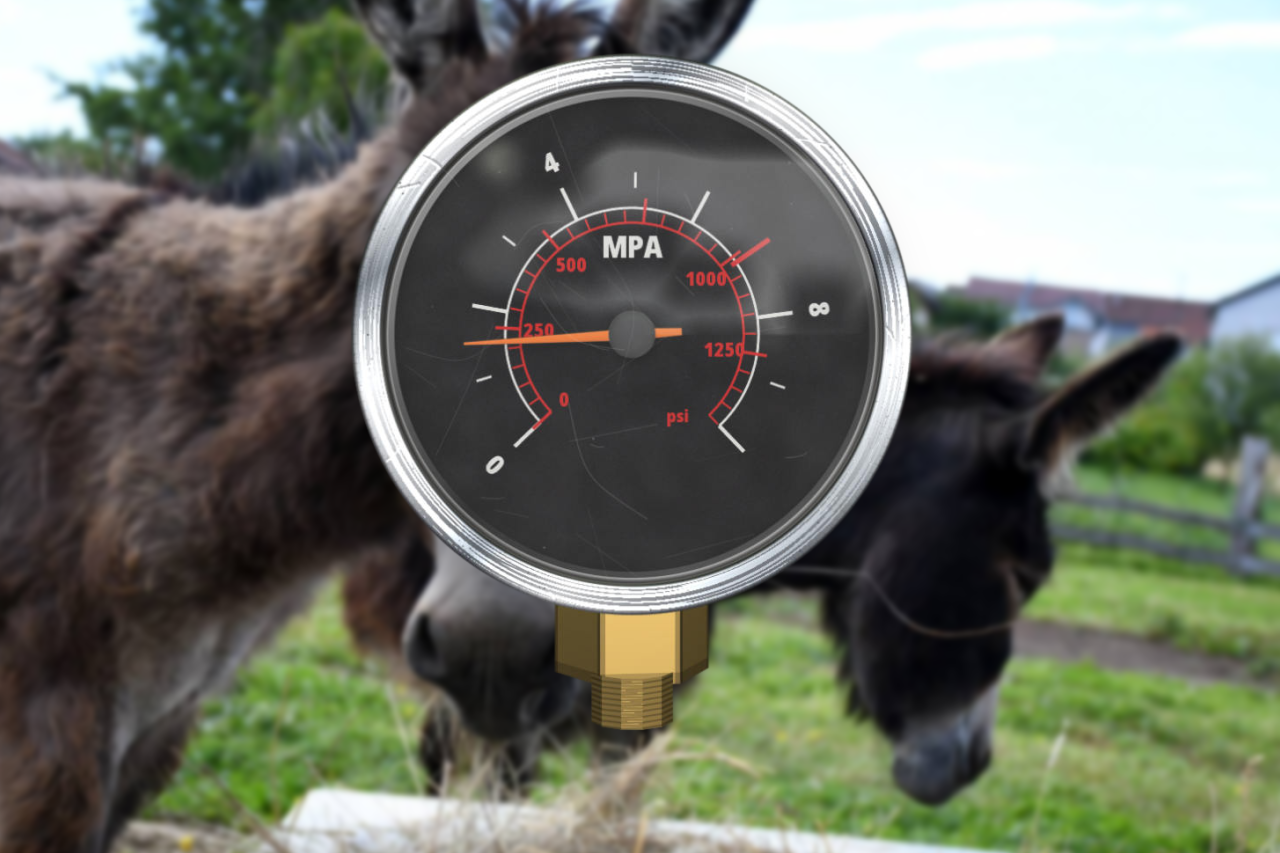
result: 1.5,MPa
